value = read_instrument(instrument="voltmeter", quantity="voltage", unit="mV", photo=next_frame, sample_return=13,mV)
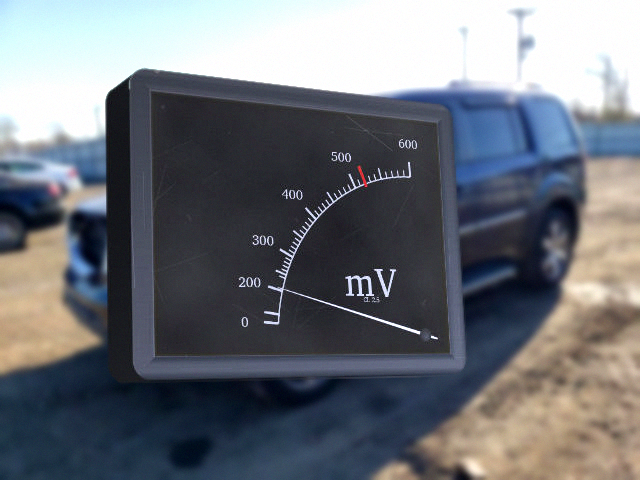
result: 200,mV
